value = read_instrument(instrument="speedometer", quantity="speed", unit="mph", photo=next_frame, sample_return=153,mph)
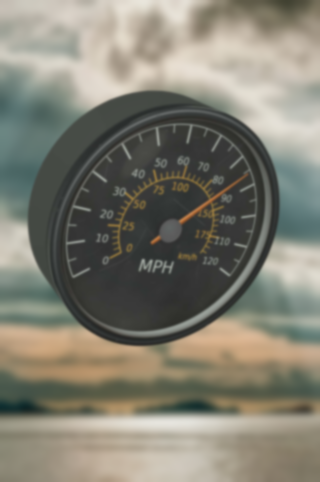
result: 85,mph
